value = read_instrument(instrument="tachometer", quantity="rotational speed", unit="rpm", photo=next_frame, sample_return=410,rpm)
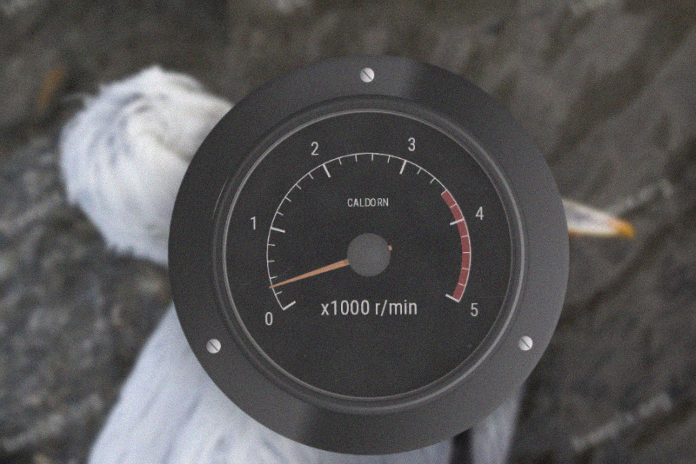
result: 300,rpm
